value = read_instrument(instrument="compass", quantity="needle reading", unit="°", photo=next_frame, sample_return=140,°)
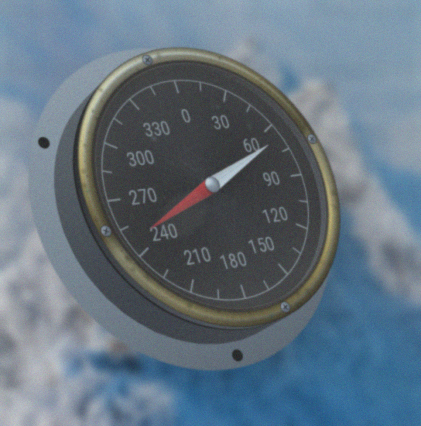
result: 247.5,°
